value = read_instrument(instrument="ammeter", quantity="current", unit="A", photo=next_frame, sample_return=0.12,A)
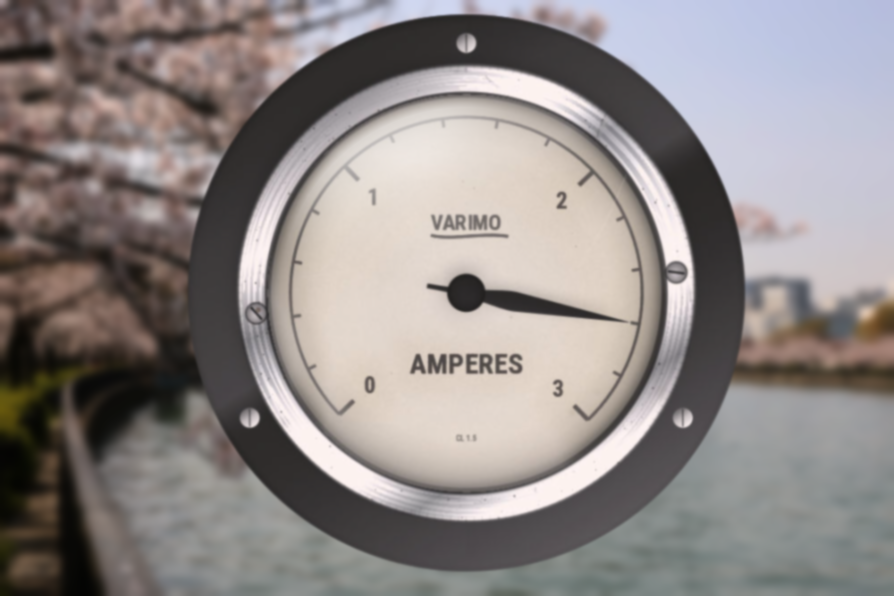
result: 2.6,A
